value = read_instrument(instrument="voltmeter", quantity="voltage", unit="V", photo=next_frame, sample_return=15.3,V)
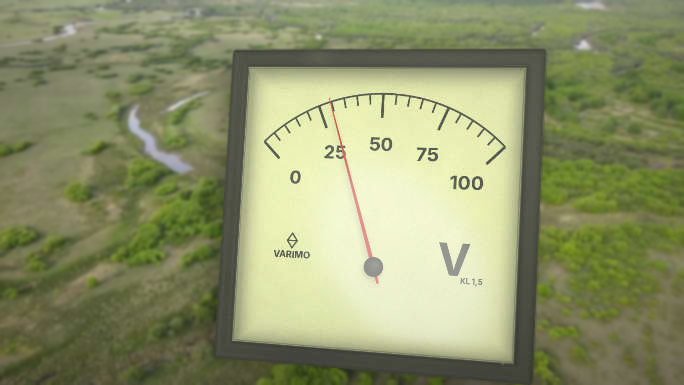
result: 30,V
